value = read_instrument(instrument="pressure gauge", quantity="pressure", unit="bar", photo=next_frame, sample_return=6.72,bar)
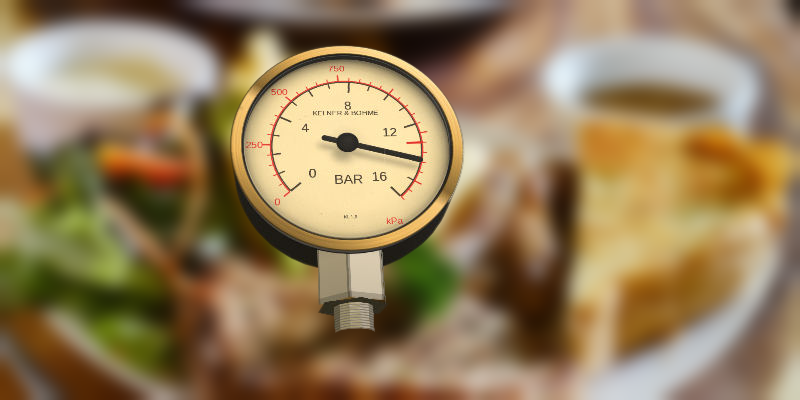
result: 14,bar
